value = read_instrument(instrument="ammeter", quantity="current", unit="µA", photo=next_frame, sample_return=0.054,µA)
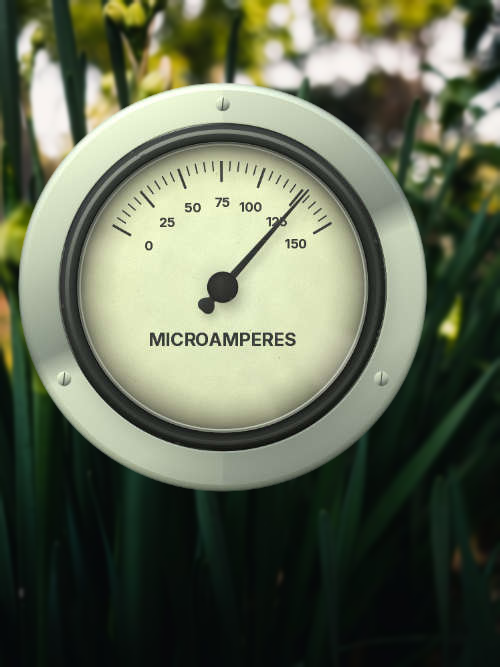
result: 127.5,µA
